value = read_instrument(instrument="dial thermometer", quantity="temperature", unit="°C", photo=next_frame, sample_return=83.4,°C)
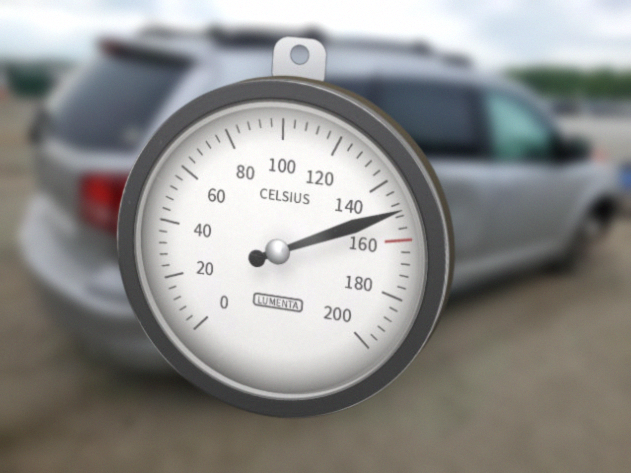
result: 150,°C
